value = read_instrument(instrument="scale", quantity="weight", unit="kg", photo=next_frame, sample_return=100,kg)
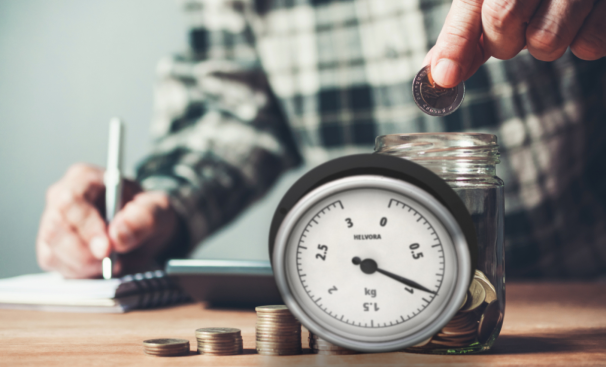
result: 0.9,kg
